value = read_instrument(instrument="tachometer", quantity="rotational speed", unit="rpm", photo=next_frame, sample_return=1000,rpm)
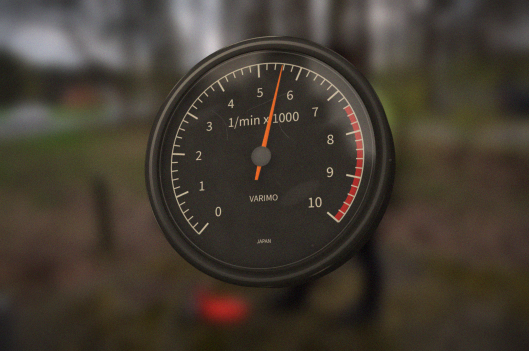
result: 5600,rpm
